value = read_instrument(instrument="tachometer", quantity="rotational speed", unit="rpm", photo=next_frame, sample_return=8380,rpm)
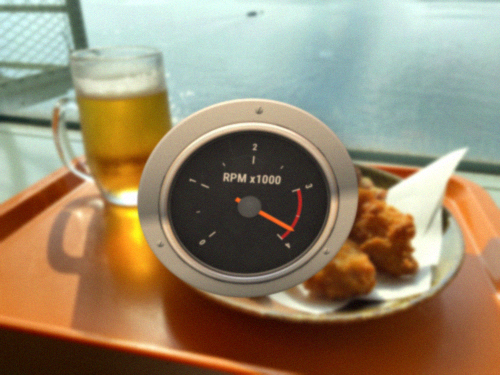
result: 3750,rpm
